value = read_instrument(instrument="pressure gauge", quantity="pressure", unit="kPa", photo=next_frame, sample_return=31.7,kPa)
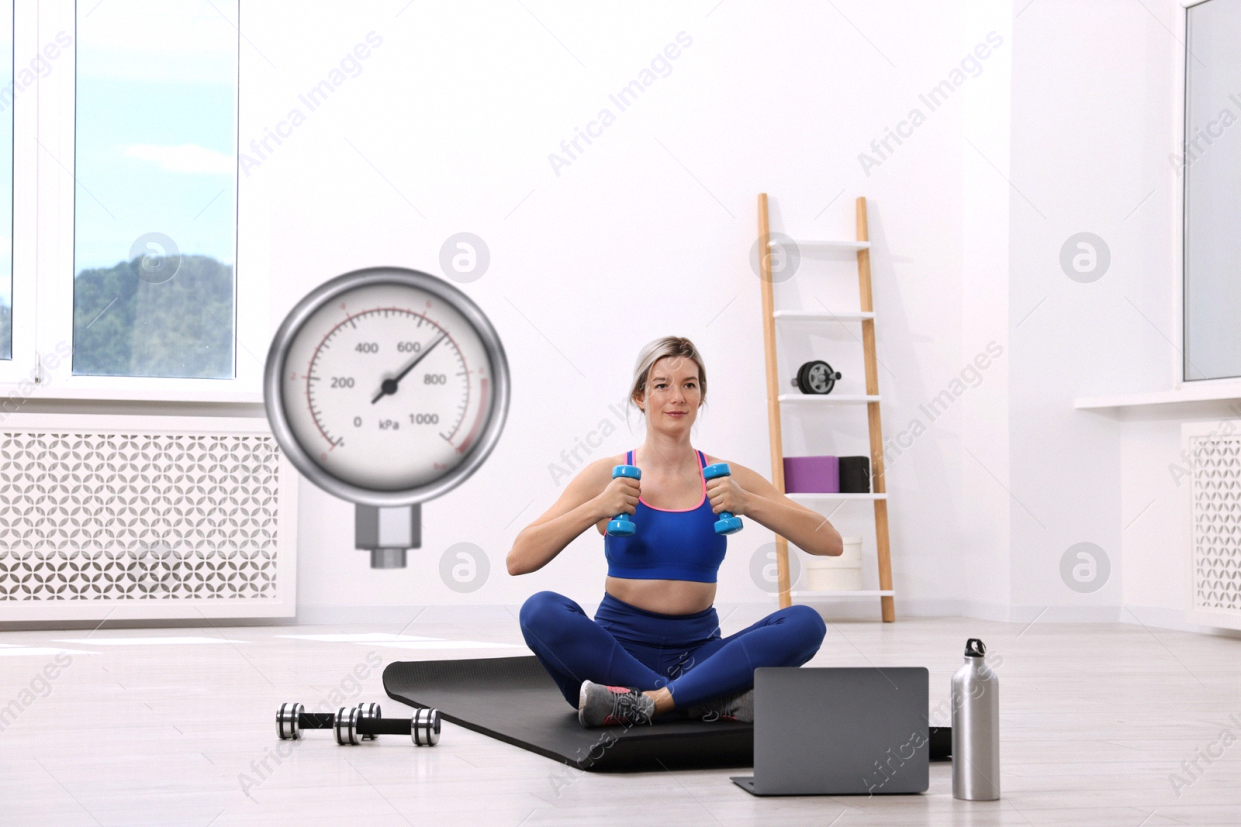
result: 680,kPa
